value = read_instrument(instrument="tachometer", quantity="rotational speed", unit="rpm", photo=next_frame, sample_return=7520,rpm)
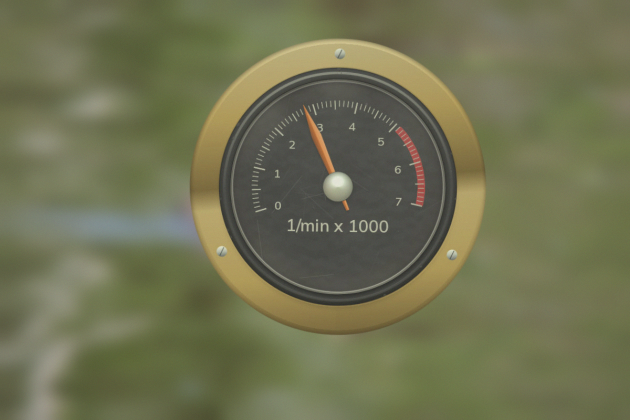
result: 2800,rpm
